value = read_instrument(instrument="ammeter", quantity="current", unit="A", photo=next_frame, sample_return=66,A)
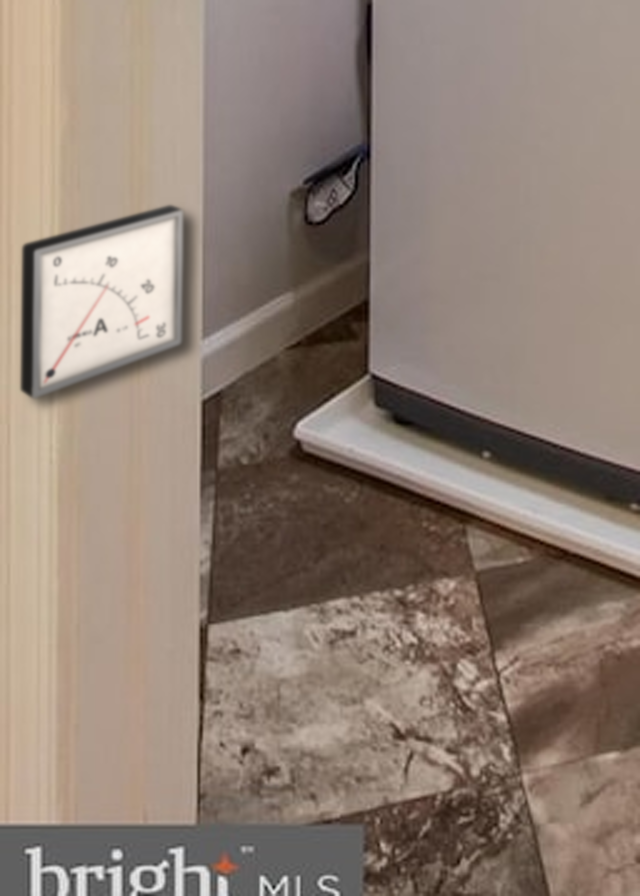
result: 12,A
